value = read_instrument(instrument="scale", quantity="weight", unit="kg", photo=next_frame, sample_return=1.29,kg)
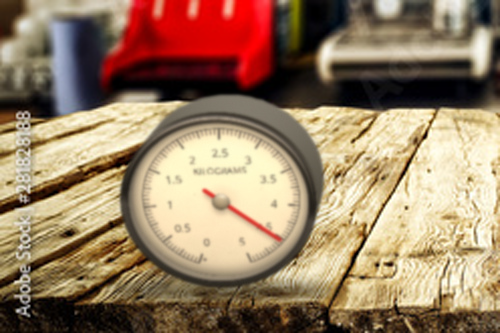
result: 4.5,kg
